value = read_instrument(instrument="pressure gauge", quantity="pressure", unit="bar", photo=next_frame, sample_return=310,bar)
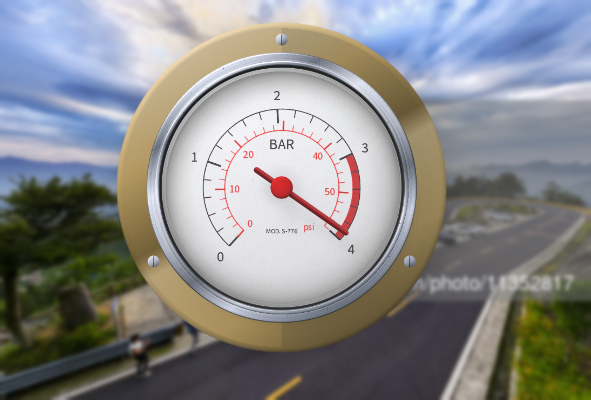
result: 3.9,bar
